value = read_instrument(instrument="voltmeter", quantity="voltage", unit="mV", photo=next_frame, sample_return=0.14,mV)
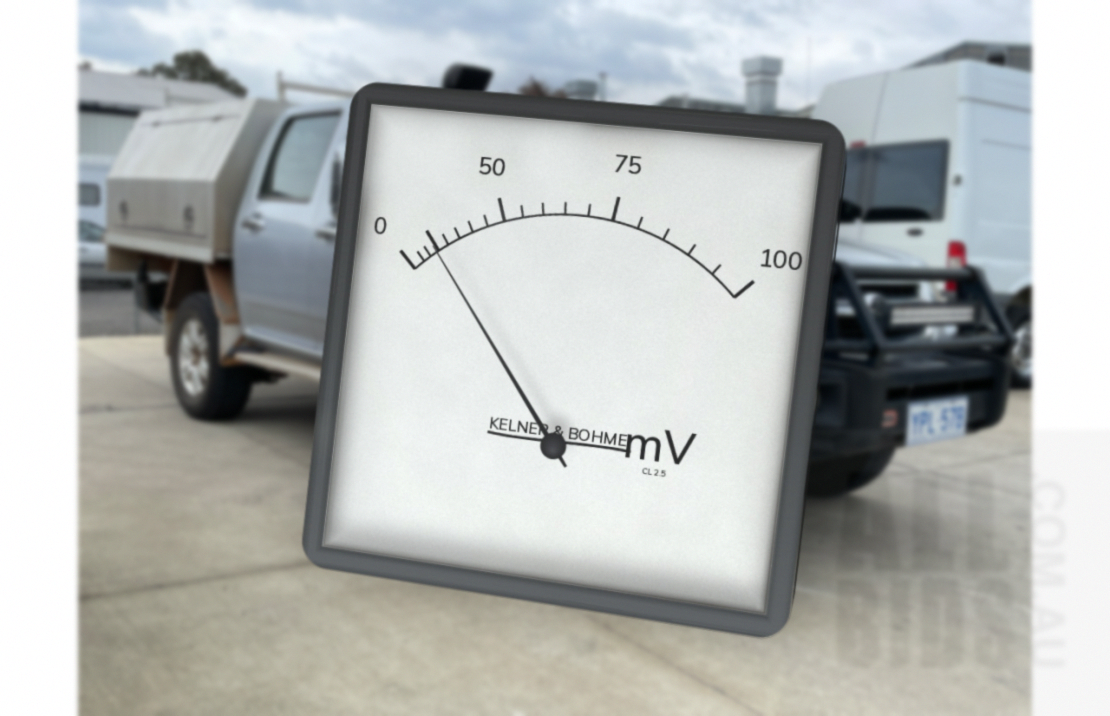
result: 25,mV
